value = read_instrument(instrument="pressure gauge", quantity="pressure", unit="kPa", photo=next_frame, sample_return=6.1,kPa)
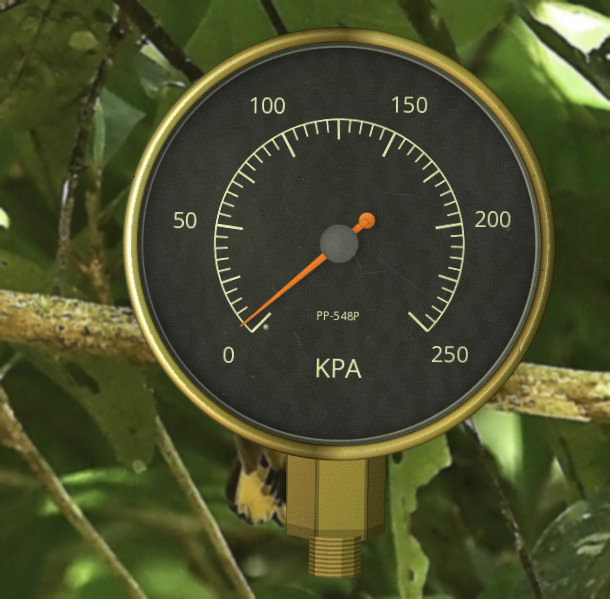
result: 5,kPa
